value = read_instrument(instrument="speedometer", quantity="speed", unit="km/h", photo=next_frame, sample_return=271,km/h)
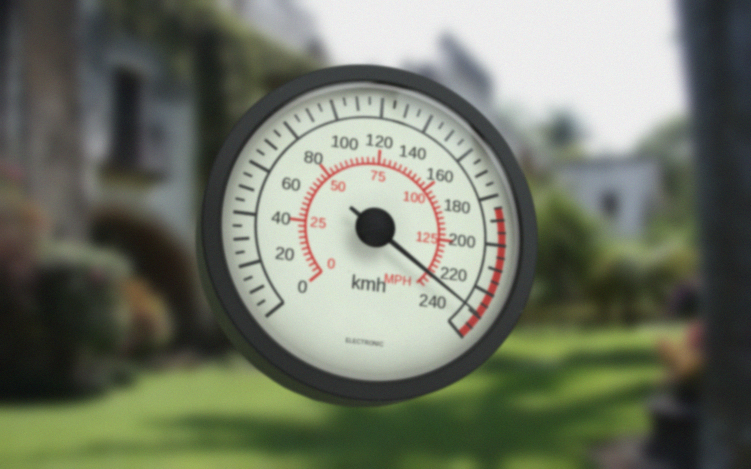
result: 230,km/h
